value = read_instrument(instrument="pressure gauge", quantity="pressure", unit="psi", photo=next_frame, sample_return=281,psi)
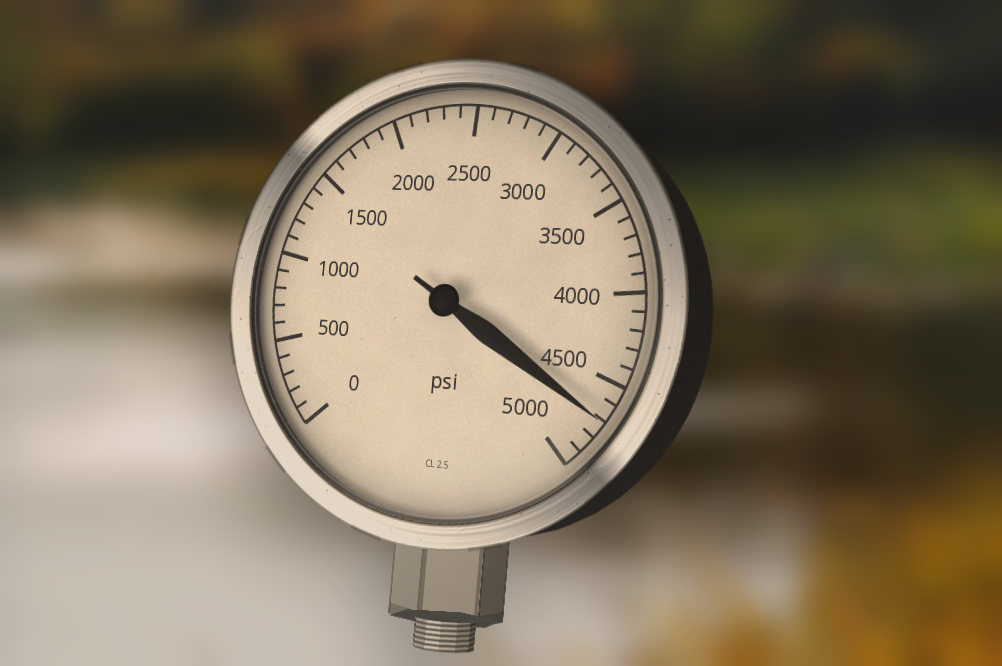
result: 4700,psi
